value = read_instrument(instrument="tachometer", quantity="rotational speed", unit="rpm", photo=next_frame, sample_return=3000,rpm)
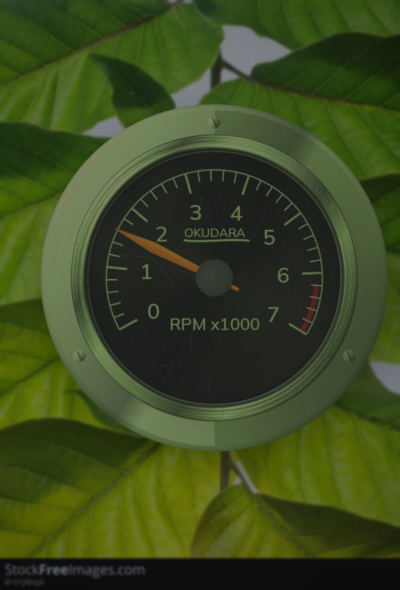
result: 1600,rpm
